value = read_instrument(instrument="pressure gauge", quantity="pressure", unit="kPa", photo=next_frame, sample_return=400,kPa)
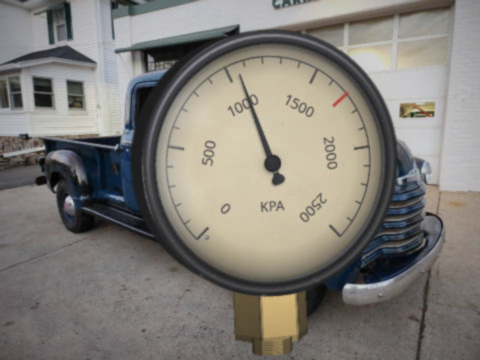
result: 1050,kPa
